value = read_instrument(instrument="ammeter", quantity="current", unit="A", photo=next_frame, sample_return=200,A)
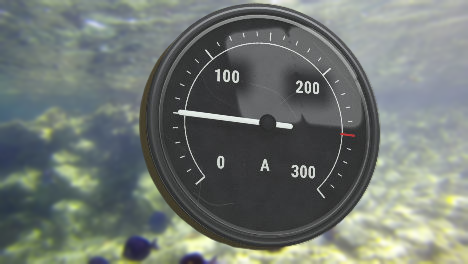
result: 50,A
